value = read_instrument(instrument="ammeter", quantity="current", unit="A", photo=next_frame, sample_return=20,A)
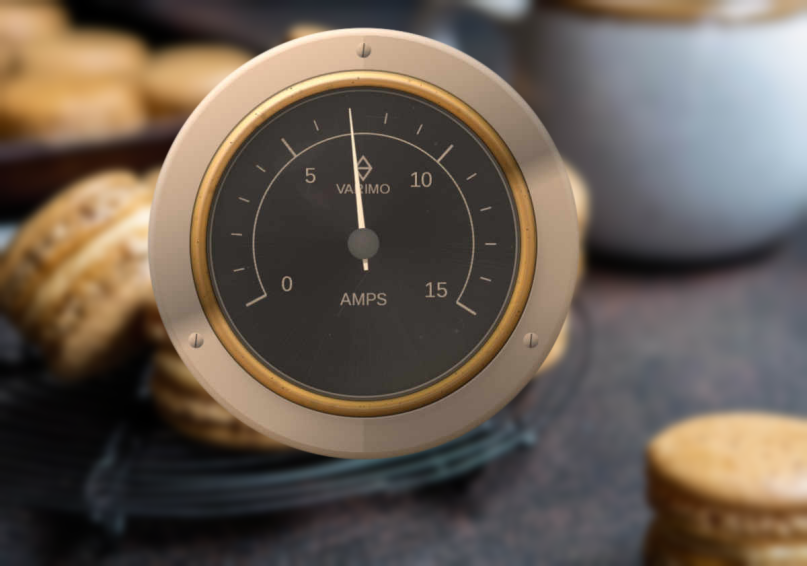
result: 7,A
